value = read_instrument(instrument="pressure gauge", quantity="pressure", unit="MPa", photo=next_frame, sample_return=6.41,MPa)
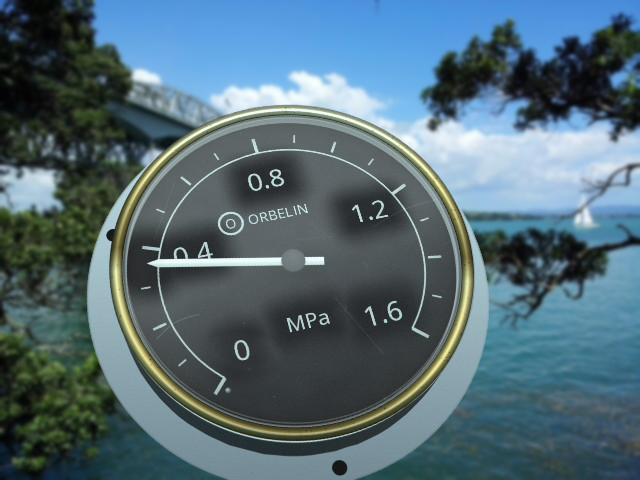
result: 0.35,MPa
